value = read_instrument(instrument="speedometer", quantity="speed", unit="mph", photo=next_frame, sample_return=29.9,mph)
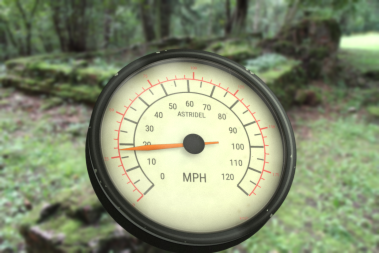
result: 17.5,mph
